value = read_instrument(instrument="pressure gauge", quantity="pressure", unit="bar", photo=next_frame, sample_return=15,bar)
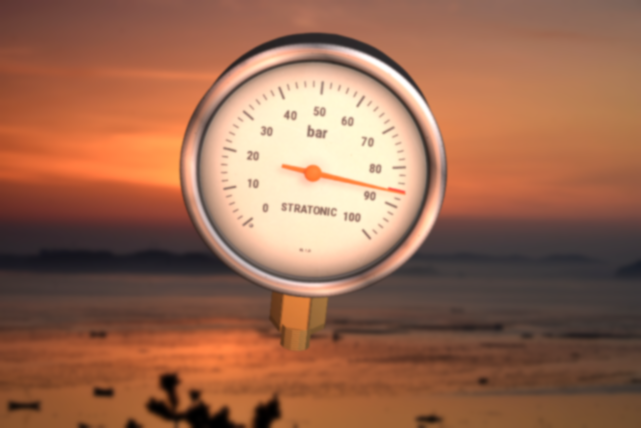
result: 86,bar
